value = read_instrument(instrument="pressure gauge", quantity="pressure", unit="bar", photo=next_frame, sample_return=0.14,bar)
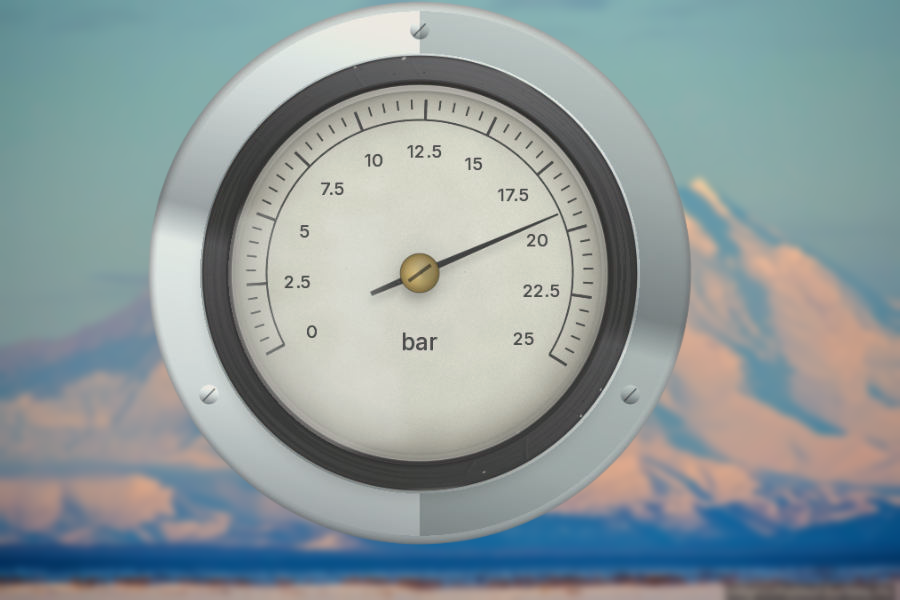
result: 19.25,bar
